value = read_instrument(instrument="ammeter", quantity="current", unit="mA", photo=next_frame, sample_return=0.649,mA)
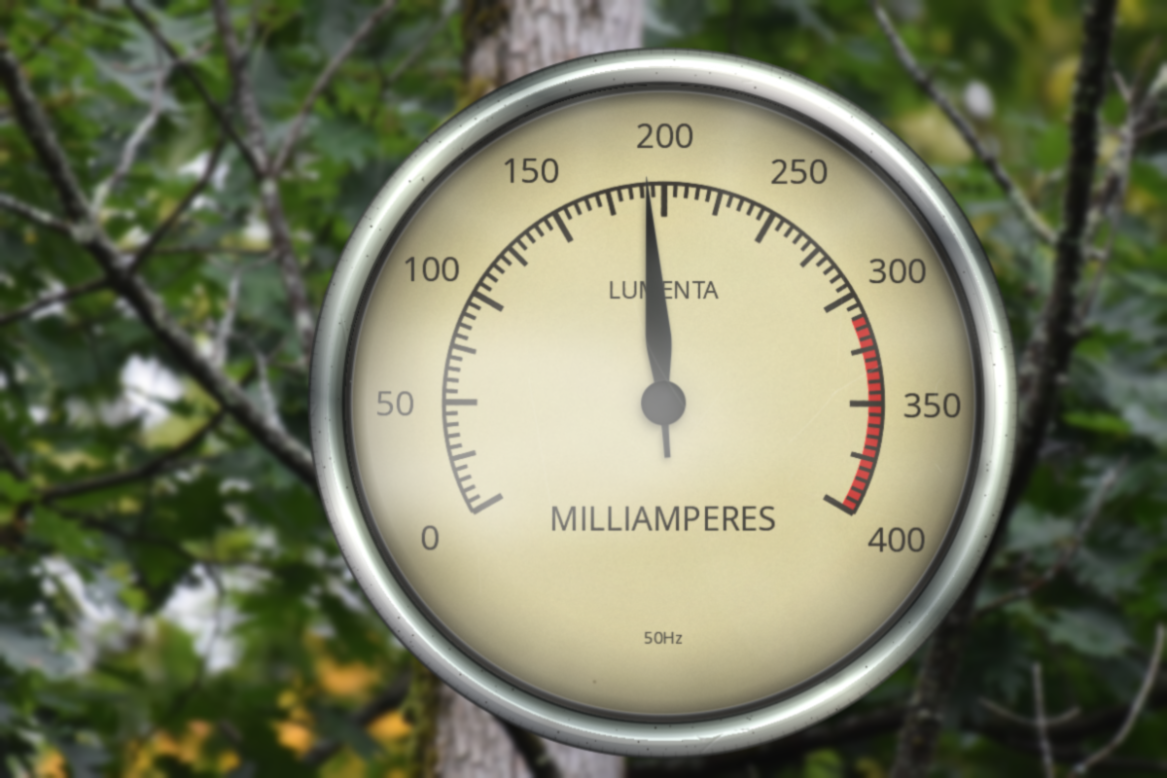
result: 192.5,mA
